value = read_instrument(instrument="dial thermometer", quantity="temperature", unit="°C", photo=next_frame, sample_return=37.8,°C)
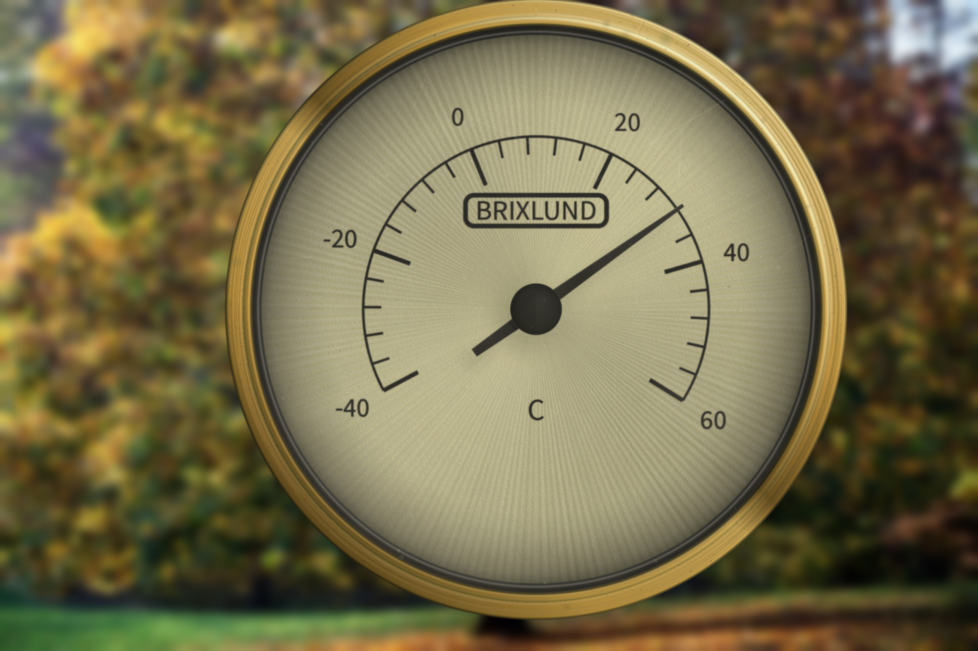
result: 32,°C
